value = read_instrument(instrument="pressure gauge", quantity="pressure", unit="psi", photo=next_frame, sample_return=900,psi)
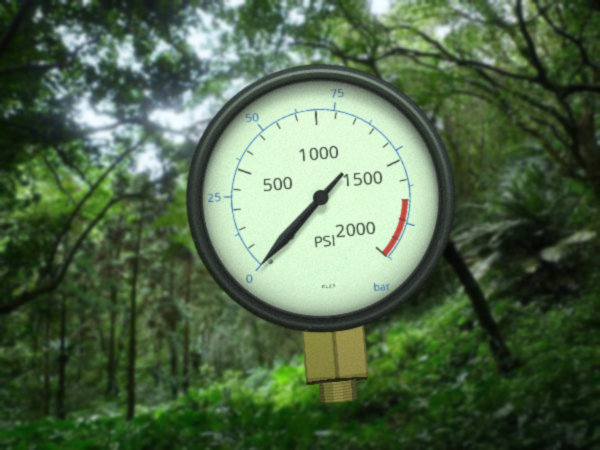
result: 0,psi
